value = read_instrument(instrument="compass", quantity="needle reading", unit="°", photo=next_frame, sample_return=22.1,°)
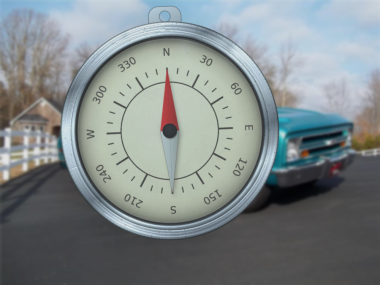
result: 0,°
